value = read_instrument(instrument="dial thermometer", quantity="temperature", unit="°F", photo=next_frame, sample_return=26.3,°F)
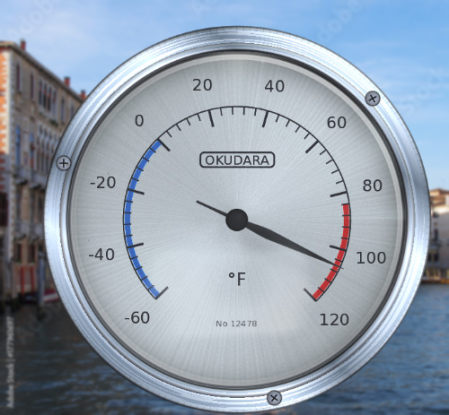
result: 106,°F
